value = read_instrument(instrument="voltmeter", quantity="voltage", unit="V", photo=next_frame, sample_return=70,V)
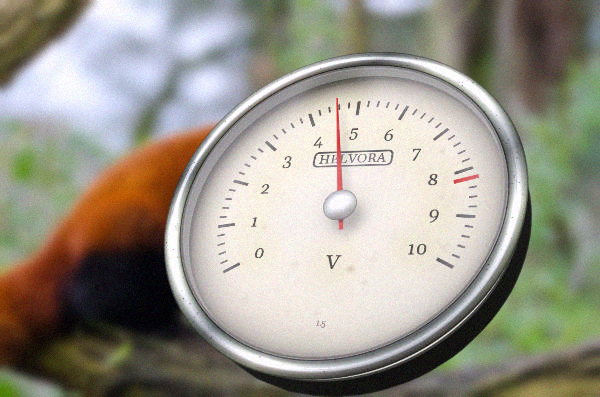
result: 4.6,V
